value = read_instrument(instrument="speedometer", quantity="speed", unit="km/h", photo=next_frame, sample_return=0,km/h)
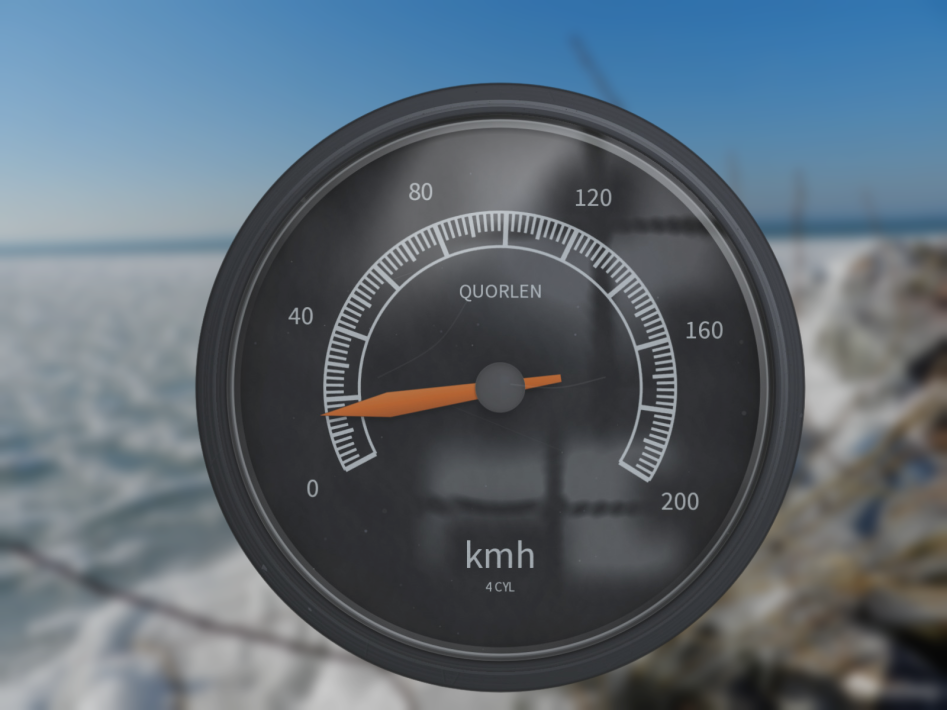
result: 16,km/h
